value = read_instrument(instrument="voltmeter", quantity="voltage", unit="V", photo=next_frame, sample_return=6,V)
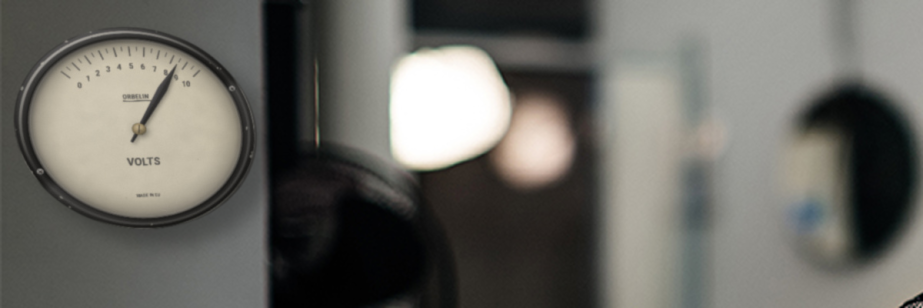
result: 8.5,V
